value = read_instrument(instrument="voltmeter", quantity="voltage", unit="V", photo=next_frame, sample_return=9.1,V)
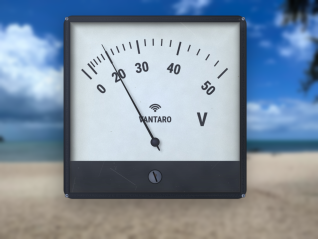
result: 20,V
